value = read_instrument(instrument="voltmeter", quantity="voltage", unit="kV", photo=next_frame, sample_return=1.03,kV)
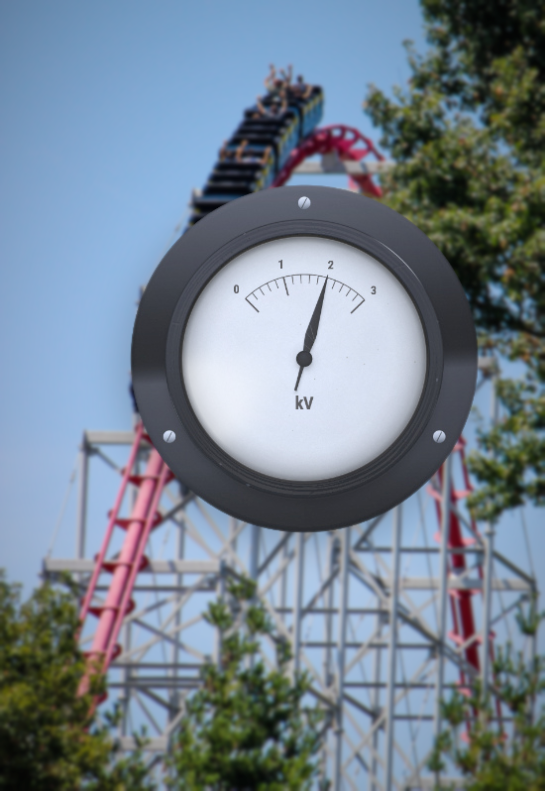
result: 2,kV
